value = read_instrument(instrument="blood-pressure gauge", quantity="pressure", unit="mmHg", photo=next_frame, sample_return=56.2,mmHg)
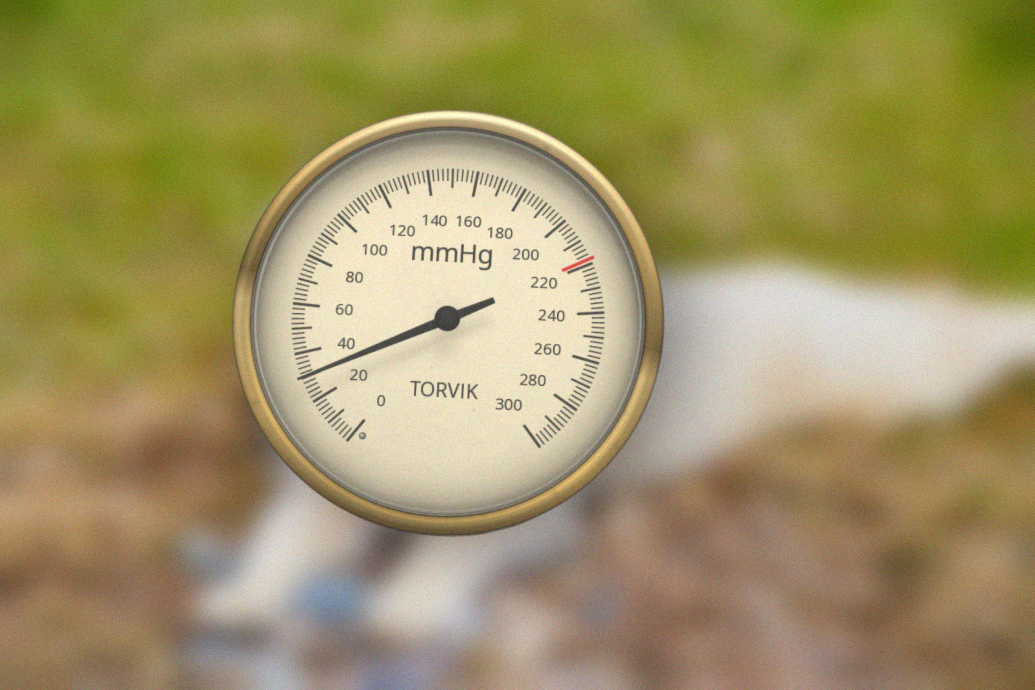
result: 30,mmHg
